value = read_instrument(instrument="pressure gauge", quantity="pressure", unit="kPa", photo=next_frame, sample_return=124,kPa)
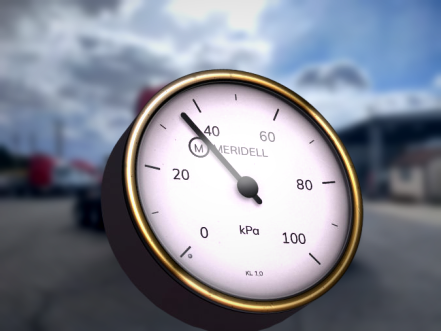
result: 35,kPa
